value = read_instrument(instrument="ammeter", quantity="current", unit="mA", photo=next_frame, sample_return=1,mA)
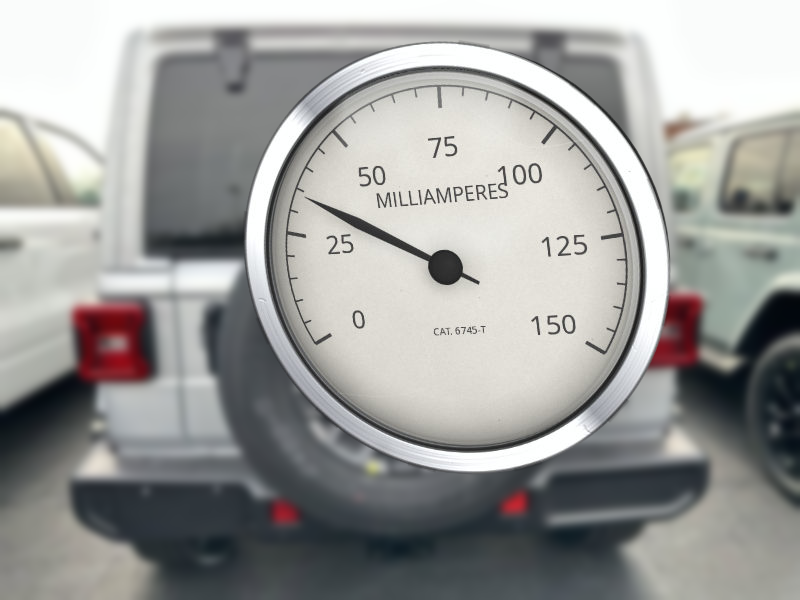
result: 35,mA
